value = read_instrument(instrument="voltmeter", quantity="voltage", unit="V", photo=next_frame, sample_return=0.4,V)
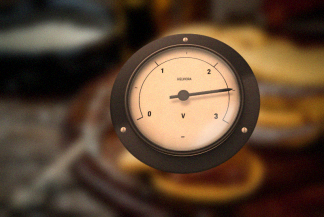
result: 2.5,V
